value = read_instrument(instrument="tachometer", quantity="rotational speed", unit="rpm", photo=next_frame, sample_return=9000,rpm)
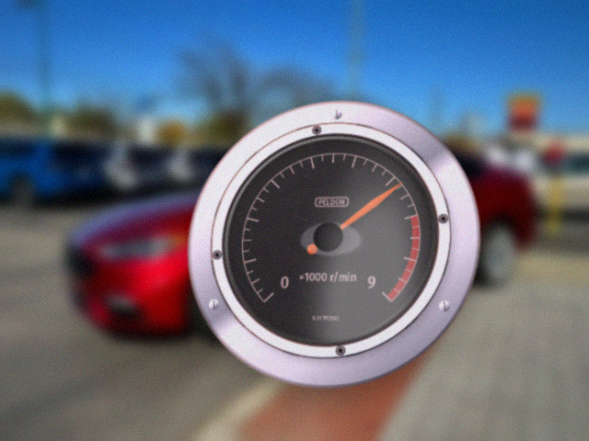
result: 6250,rpm
